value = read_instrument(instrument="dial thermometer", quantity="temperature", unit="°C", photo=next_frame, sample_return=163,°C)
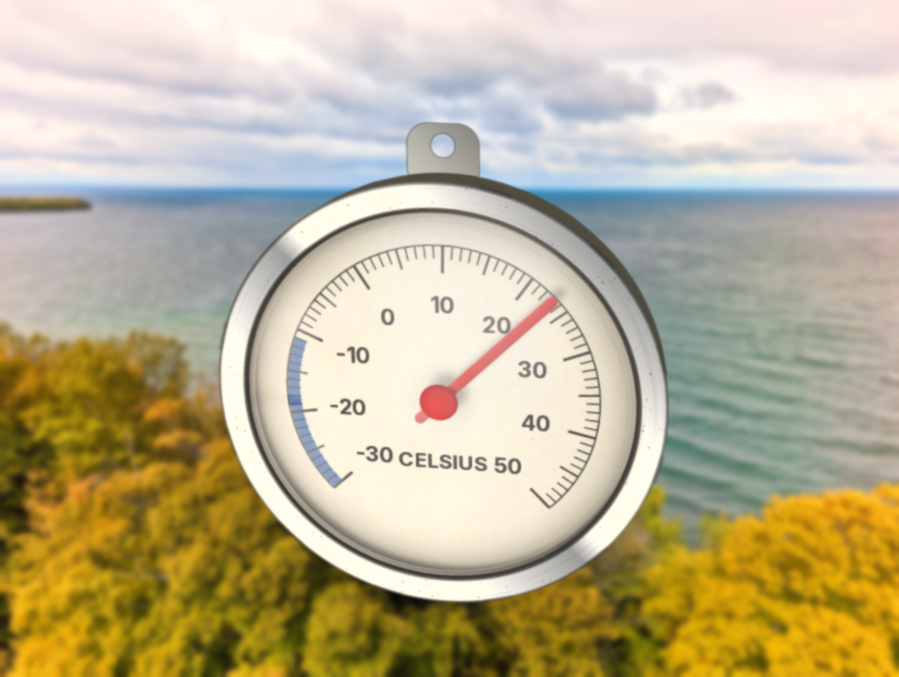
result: 23,°C
